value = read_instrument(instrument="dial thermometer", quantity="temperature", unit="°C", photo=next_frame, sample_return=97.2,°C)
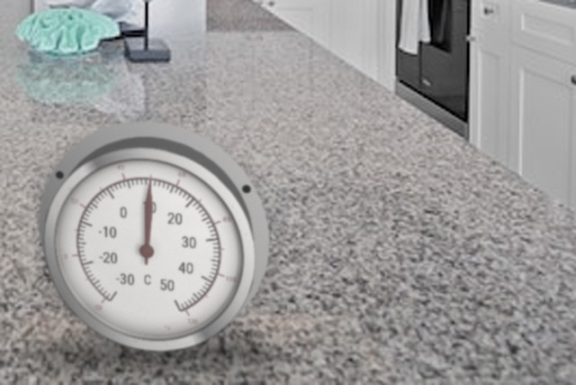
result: 10,°C
